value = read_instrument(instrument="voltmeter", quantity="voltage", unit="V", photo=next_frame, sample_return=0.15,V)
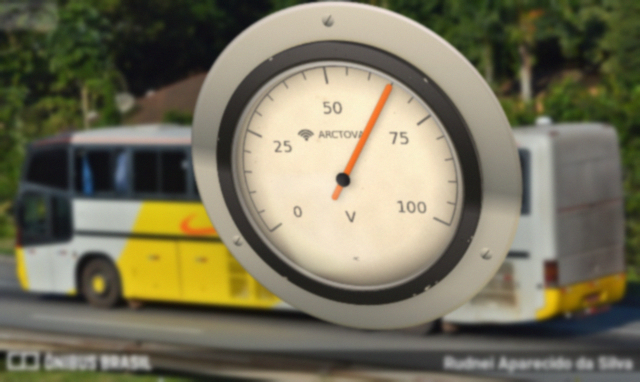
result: 65,V
